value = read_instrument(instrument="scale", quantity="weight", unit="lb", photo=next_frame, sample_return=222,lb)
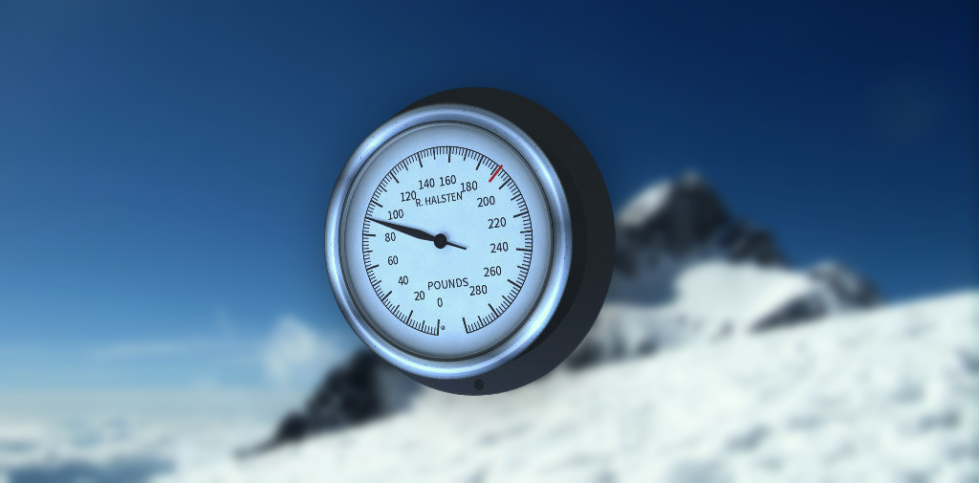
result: 90,lb
